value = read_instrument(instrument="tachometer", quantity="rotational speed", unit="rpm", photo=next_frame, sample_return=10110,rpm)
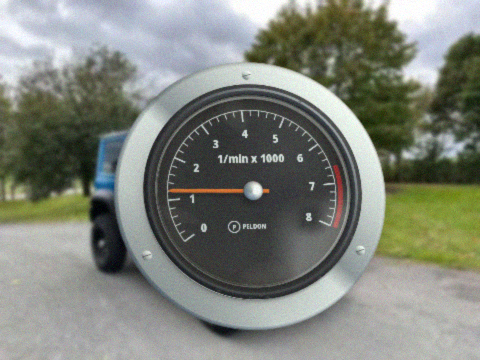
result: 1200,rpm
